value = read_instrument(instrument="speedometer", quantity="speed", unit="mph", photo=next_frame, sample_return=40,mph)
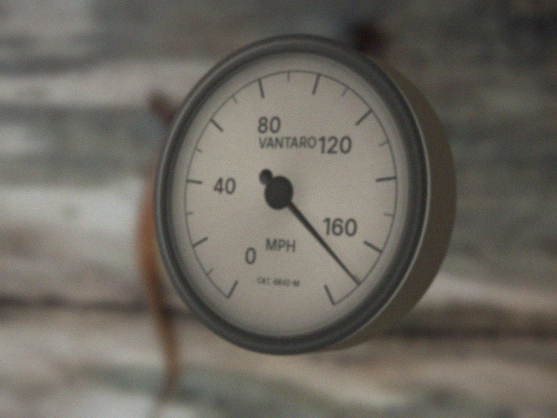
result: 170,mph
